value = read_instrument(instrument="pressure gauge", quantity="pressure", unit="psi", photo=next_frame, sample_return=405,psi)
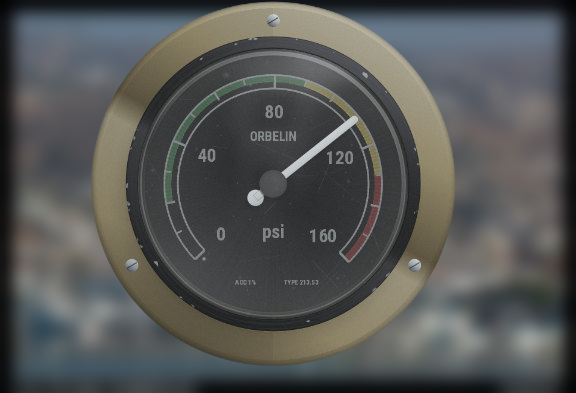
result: 110,psi
